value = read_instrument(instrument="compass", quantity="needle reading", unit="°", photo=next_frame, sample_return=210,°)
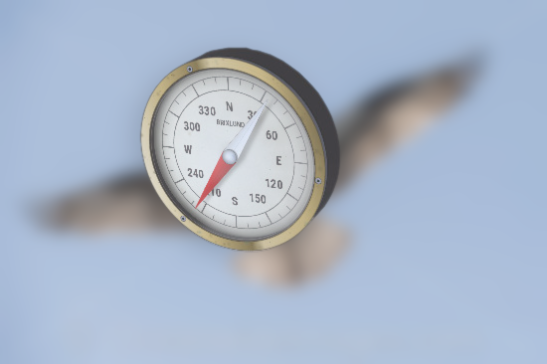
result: 215,°
